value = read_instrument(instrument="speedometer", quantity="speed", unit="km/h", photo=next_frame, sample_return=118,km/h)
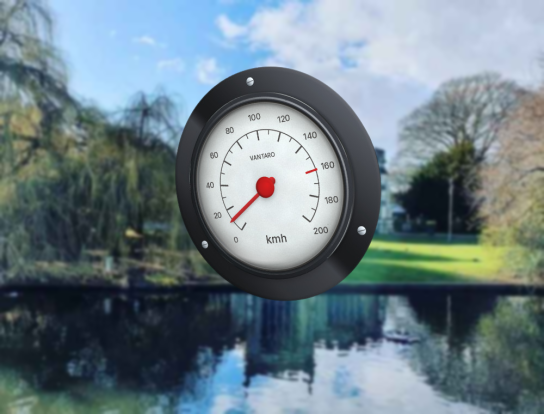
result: 10,km/h
